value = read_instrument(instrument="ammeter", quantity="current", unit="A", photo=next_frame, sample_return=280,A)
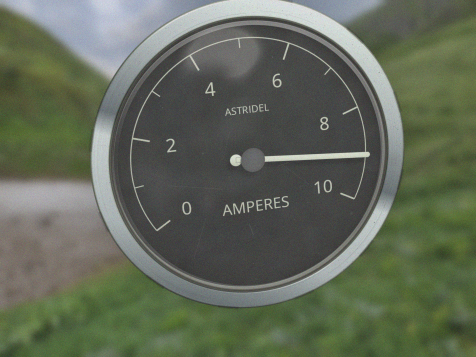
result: 9,A
